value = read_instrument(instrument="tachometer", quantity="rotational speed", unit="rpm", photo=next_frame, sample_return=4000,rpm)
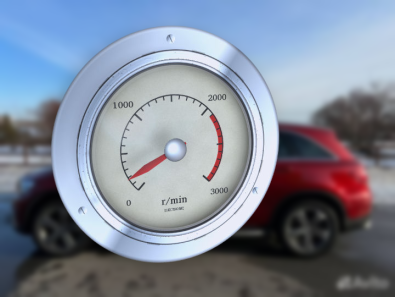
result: 200,rpm
